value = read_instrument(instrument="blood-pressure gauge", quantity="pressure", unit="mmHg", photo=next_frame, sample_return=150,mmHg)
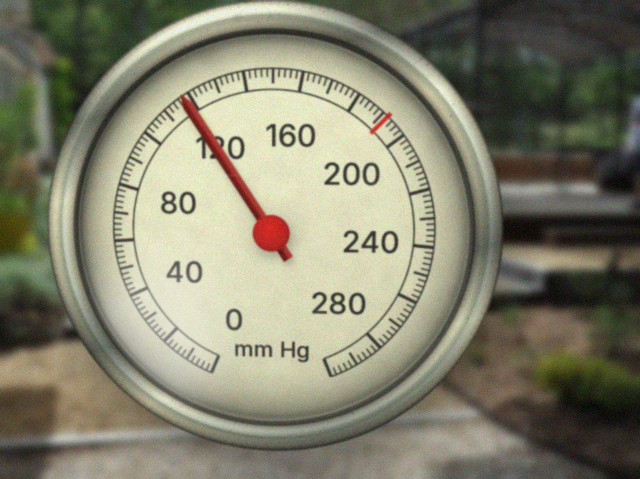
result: 118,mmHg
